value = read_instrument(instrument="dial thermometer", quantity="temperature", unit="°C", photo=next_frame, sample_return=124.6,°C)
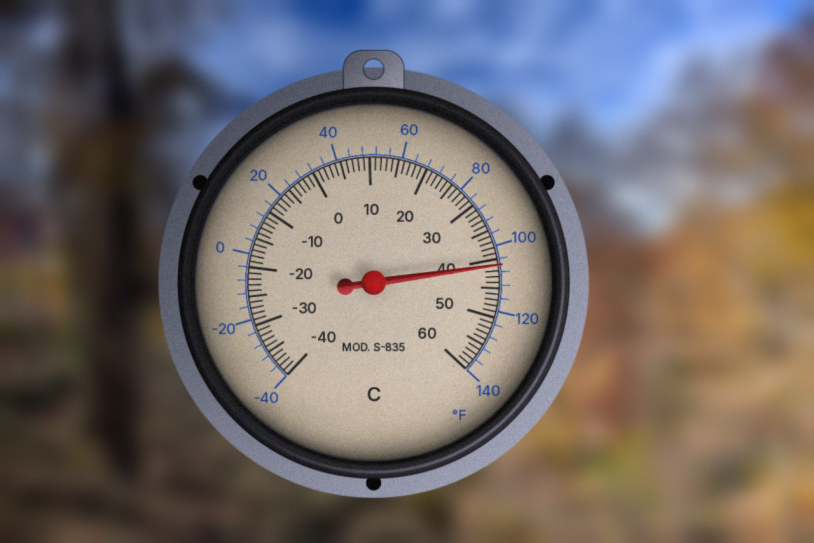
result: 41,°C
